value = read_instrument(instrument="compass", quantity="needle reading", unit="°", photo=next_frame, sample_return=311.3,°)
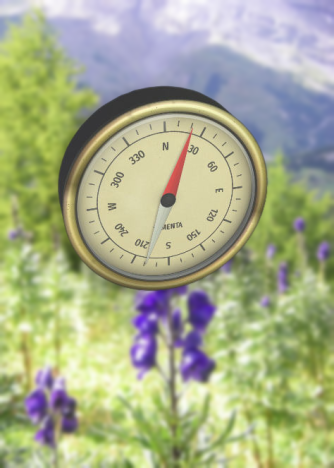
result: 20,°
